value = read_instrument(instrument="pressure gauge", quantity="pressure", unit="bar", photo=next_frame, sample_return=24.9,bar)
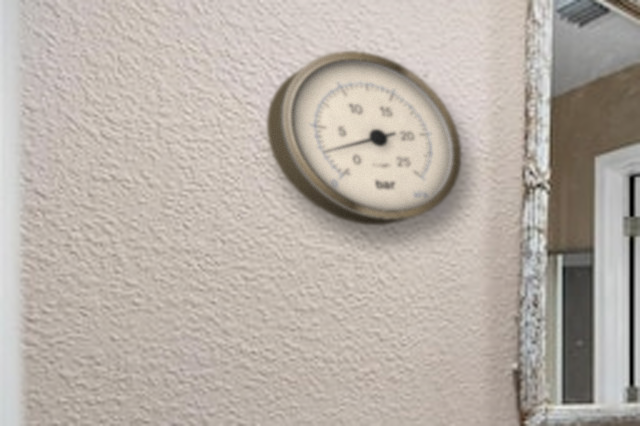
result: 2.5,bar
